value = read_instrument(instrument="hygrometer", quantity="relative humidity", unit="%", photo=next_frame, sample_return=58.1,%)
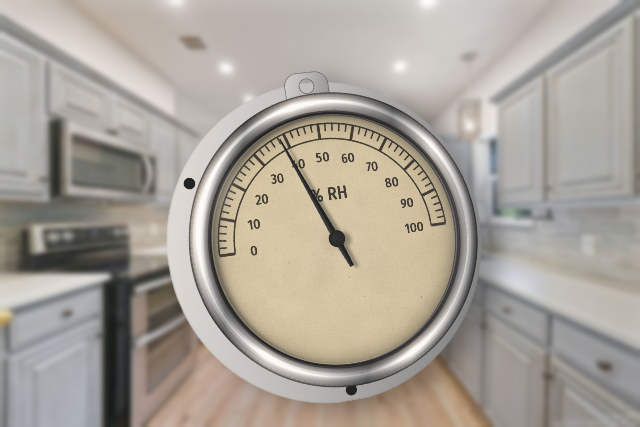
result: 38,%
